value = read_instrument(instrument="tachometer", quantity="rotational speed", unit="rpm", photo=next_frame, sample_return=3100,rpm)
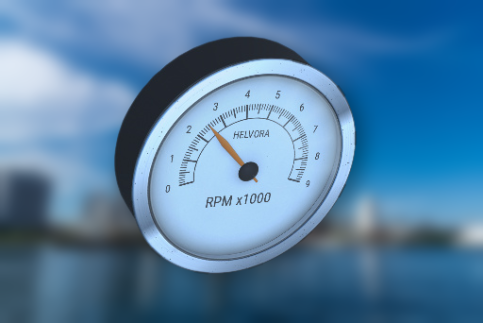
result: 2500,rpm
